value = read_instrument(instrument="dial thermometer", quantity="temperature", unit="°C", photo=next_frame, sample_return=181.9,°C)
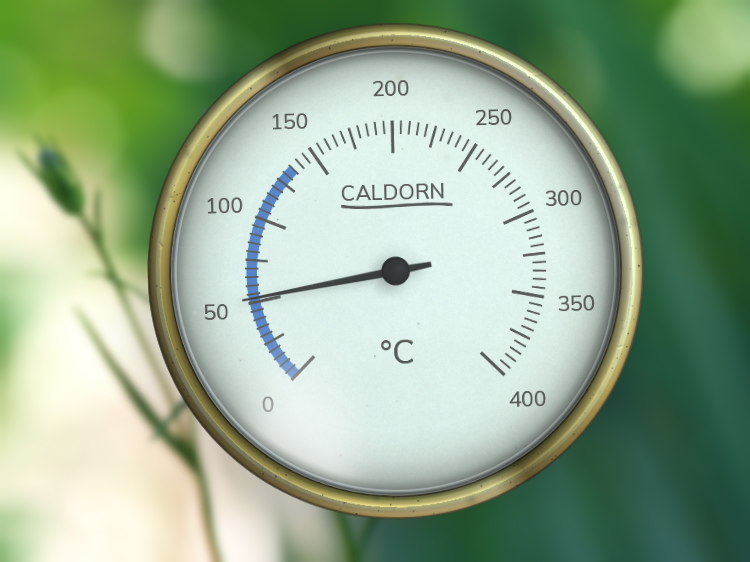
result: 52.5,°C
